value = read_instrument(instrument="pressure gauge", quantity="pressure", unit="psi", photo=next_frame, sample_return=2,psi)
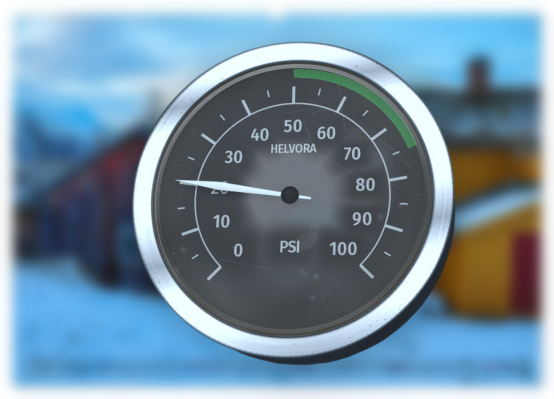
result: 20,psi
